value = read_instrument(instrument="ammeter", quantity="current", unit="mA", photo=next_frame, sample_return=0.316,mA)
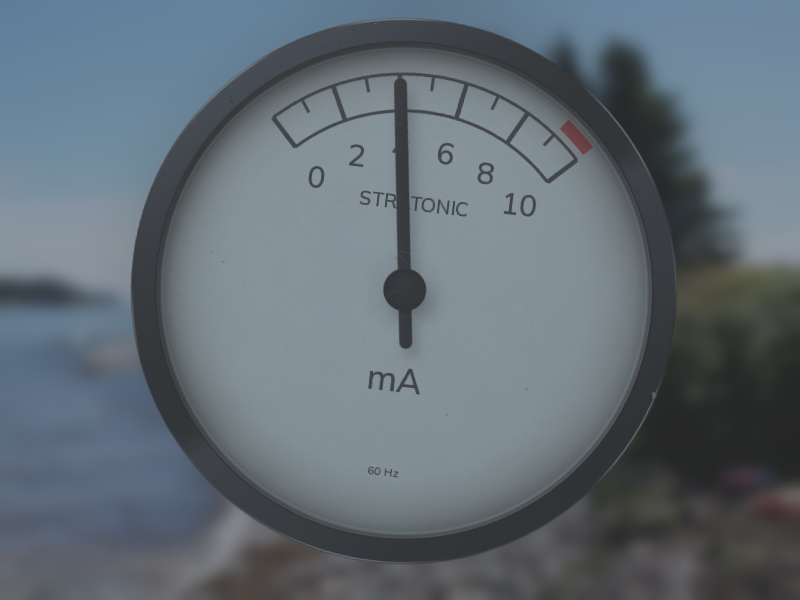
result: 4,mA
